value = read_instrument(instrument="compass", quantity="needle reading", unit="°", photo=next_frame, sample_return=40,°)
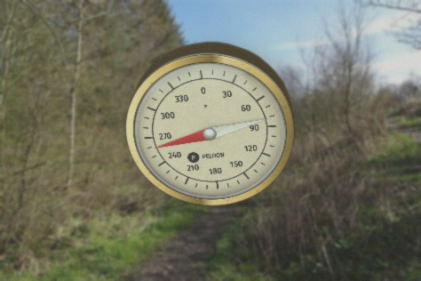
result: 260,°
